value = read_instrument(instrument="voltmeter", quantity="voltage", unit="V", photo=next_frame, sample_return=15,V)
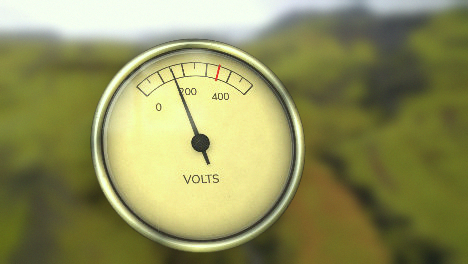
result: 150,V
